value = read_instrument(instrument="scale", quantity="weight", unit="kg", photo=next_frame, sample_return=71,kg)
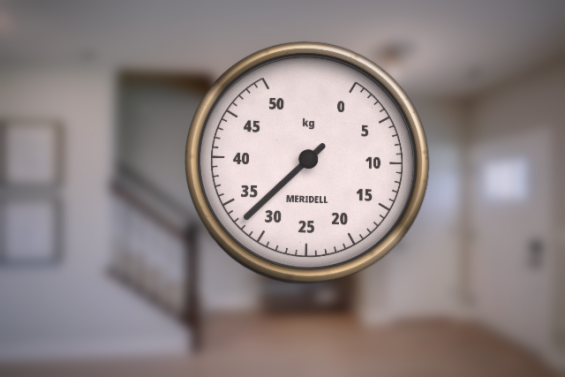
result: 32.5,kg
